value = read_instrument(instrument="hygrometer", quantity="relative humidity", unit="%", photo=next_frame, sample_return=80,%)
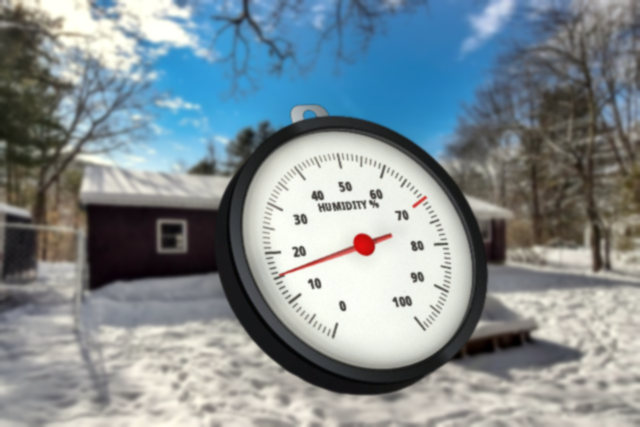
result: 15,%
